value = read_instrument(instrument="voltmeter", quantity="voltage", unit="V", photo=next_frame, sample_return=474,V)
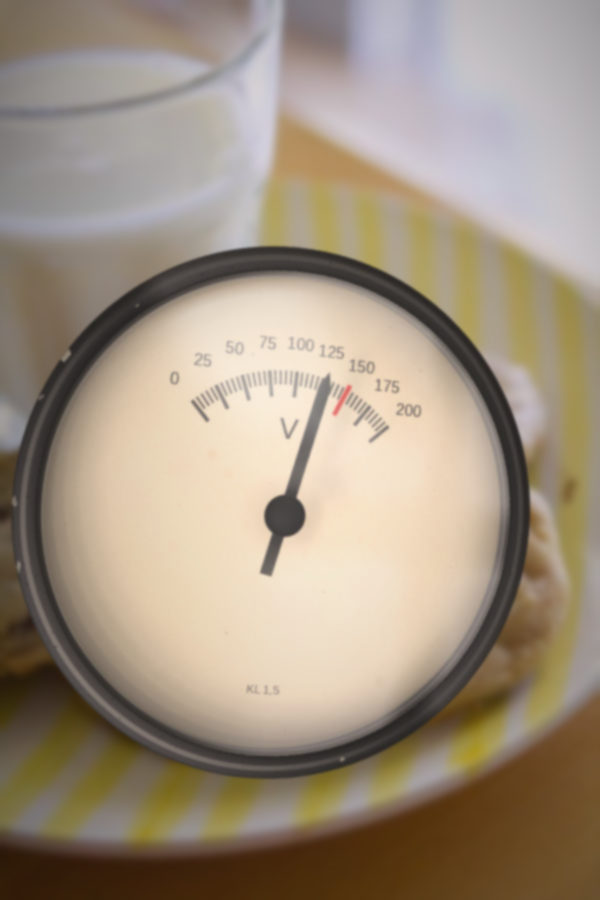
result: 125,V
